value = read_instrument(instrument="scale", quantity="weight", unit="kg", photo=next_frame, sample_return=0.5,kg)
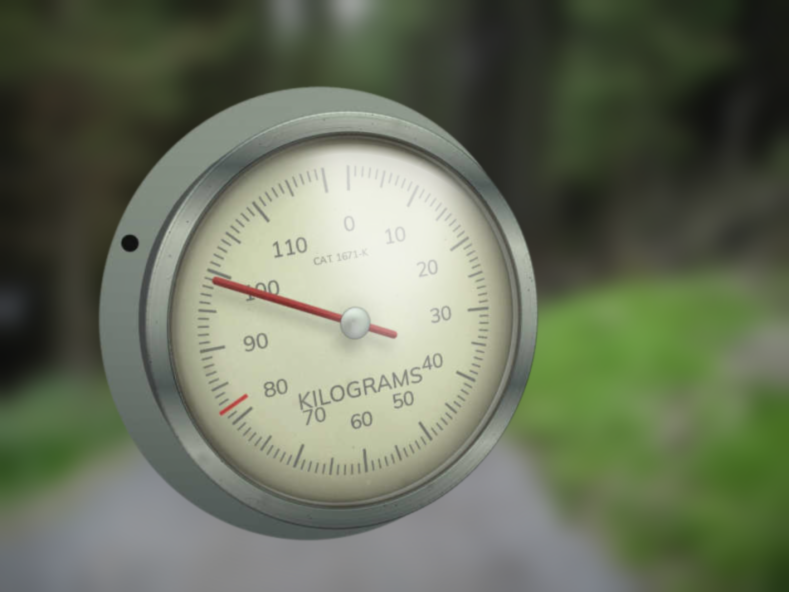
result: 99,kg
